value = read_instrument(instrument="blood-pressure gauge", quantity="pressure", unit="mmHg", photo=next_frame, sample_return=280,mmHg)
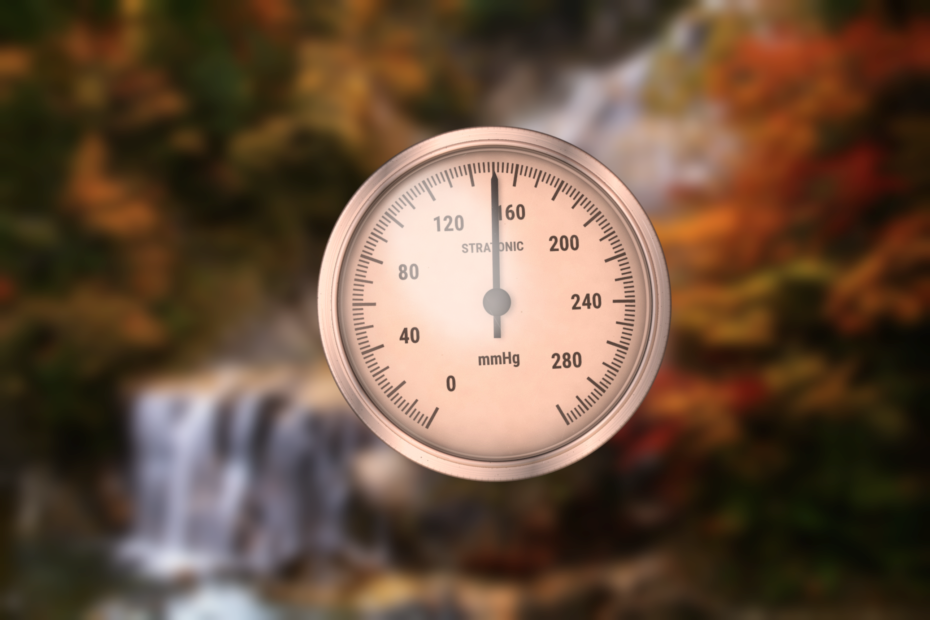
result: 150,mmHg
